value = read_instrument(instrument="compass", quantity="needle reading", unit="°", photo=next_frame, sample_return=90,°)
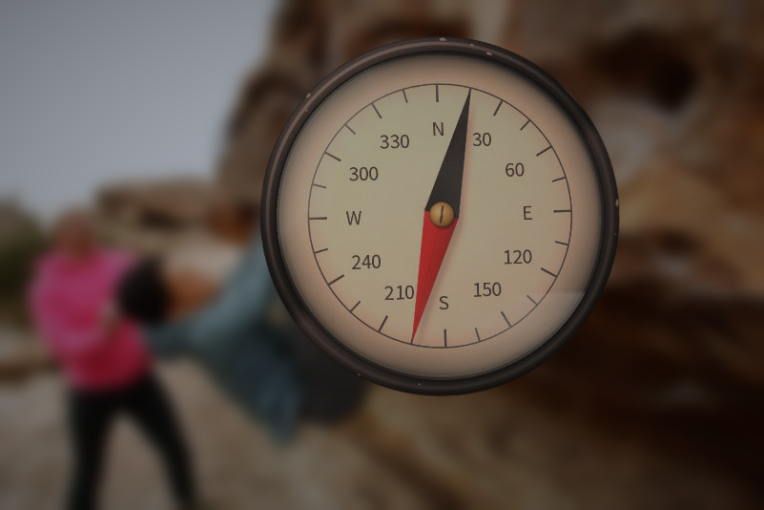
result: 195,°
